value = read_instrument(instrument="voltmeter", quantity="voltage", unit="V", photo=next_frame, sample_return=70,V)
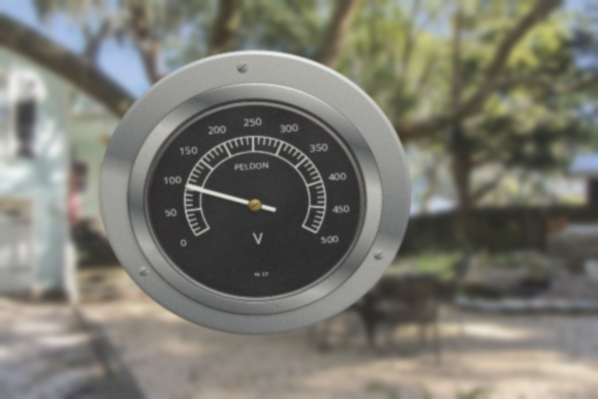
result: 100,V
